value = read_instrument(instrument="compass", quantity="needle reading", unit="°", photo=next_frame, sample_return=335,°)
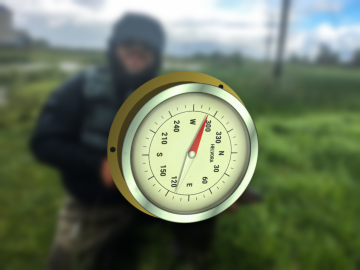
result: 290,°
